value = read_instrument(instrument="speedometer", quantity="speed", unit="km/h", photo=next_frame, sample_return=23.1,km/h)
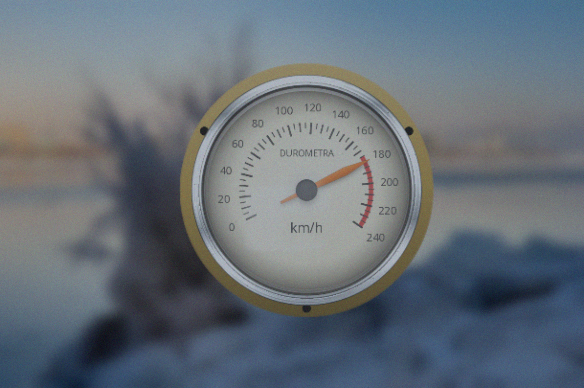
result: 180,km/h
